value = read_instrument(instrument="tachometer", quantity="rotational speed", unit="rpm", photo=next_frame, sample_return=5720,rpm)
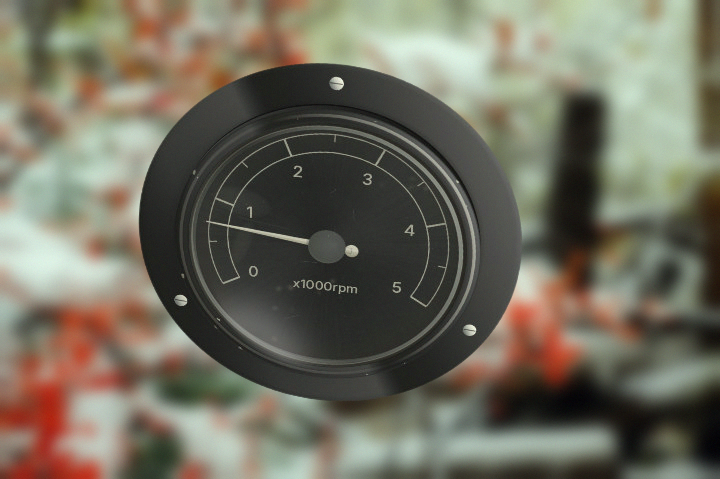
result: 750,rpm
